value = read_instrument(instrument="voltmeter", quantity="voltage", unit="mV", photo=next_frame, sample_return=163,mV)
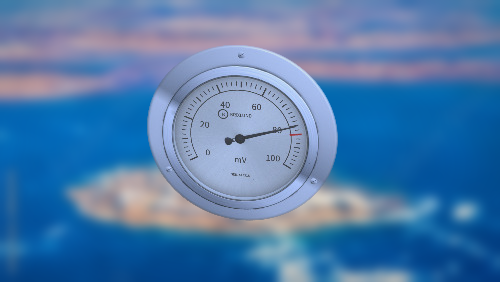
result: 80,mV
